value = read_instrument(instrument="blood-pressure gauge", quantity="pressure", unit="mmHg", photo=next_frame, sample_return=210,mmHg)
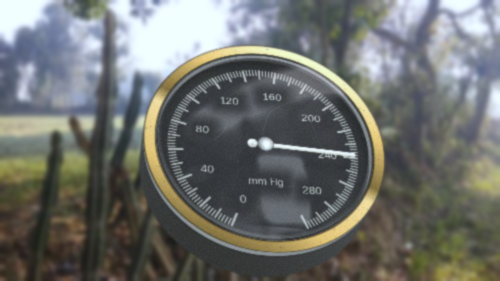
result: 240,mmHg
